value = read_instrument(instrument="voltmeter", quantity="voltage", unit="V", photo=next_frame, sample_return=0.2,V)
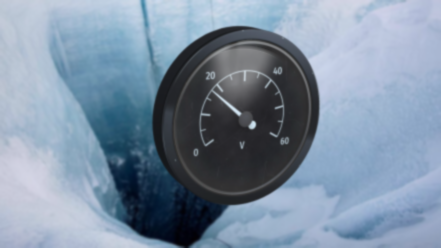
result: 17.5,V
